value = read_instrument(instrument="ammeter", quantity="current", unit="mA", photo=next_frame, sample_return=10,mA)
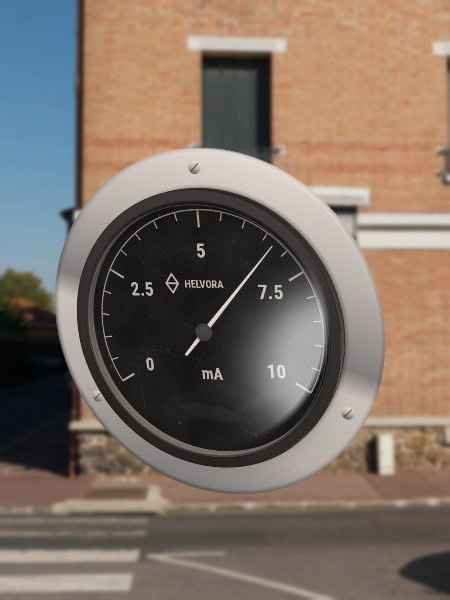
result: 6.75,mA
